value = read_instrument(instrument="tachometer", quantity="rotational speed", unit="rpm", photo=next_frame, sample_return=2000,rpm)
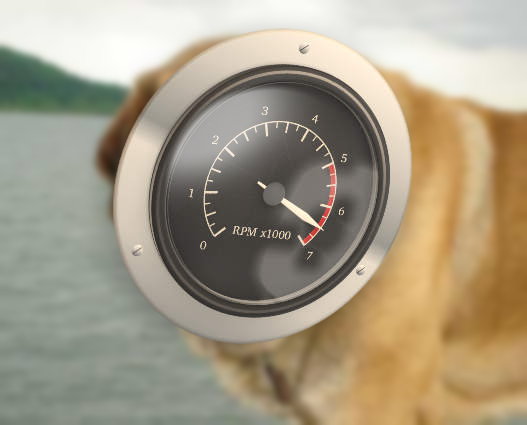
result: 6500,rpm
